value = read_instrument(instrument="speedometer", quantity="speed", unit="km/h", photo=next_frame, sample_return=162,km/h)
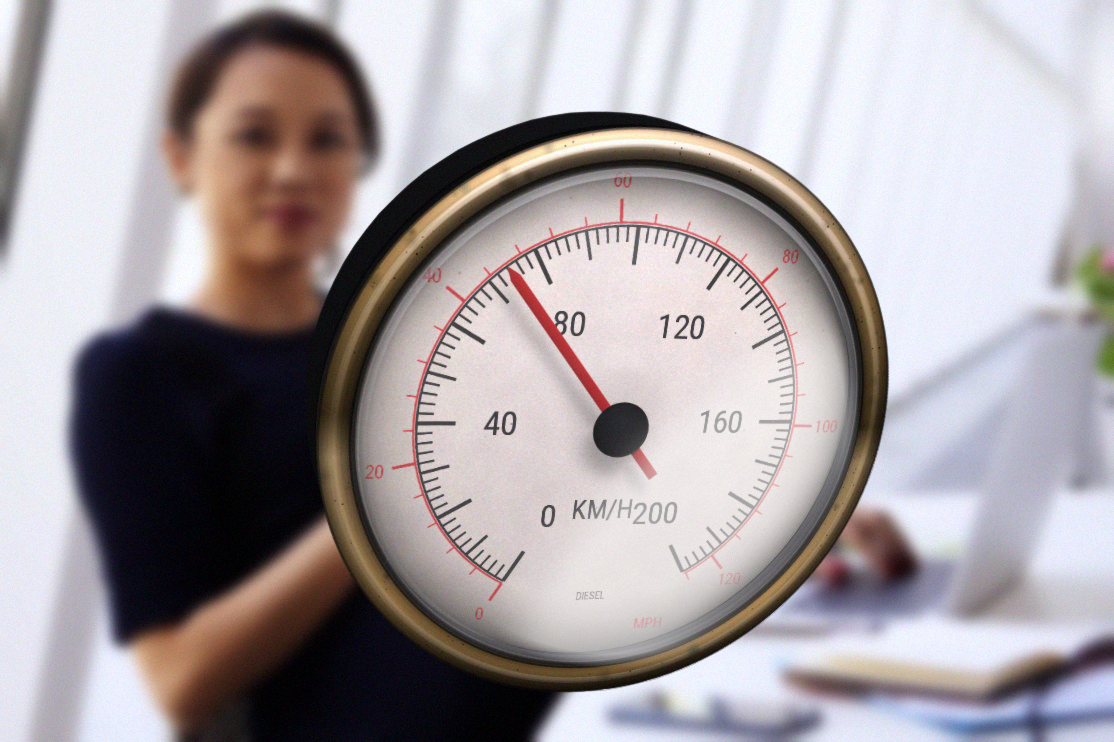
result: 74,km/h
